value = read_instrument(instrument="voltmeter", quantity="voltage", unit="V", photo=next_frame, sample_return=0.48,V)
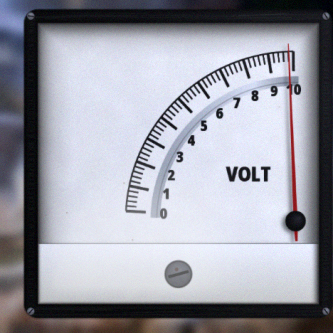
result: 9.8,V
